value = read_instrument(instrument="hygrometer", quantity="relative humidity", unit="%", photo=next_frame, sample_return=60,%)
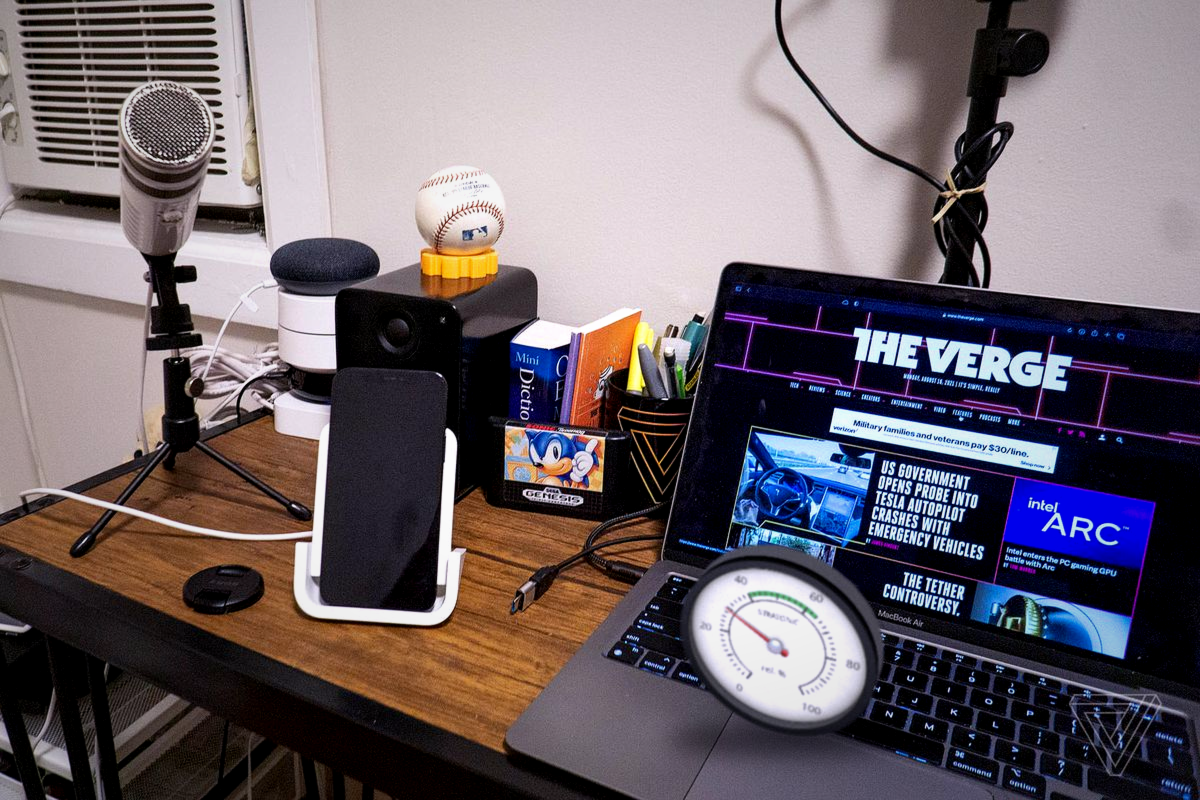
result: 30,%
